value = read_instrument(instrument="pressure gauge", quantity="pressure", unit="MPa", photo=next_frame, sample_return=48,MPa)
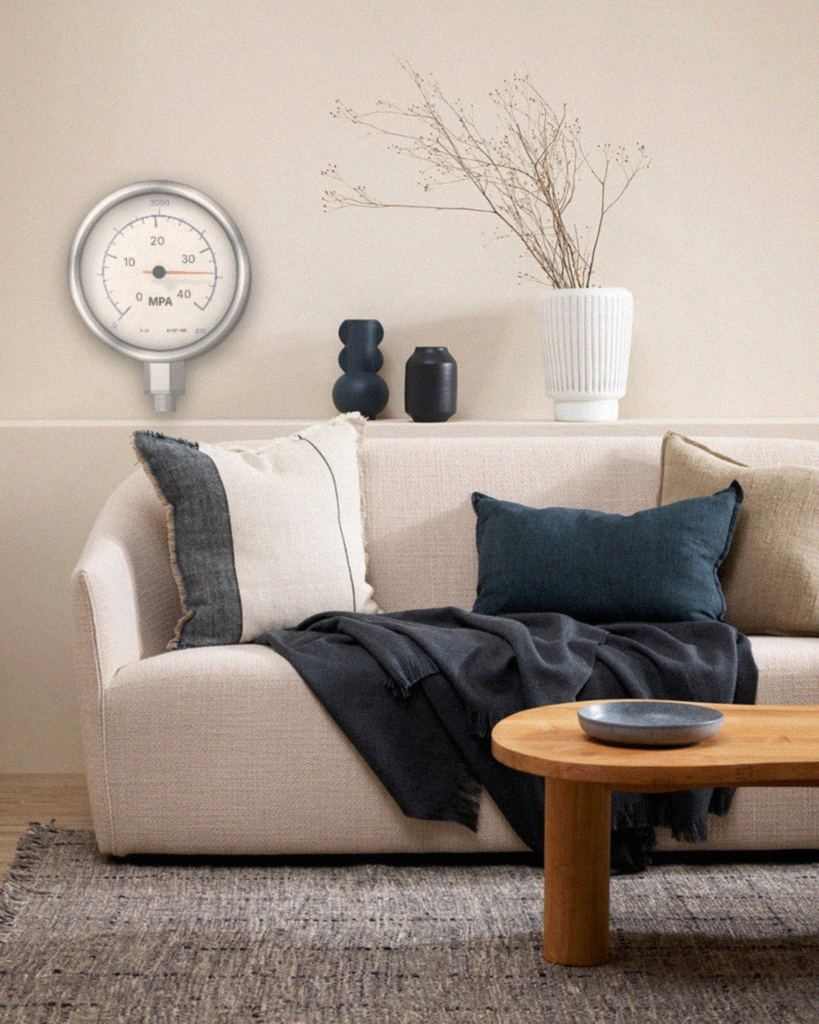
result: 34,MPa
